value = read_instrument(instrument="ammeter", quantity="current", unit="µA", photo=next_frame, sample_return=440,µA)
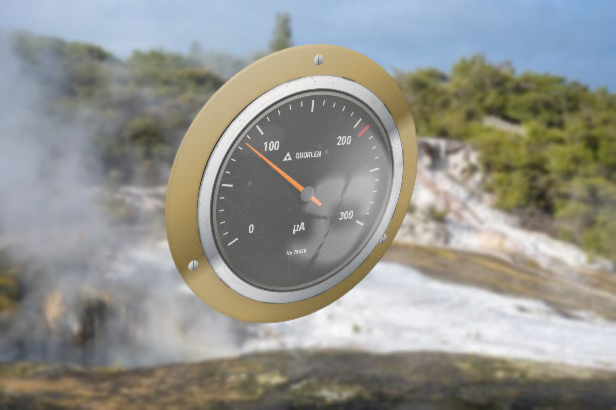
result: 85,µA
